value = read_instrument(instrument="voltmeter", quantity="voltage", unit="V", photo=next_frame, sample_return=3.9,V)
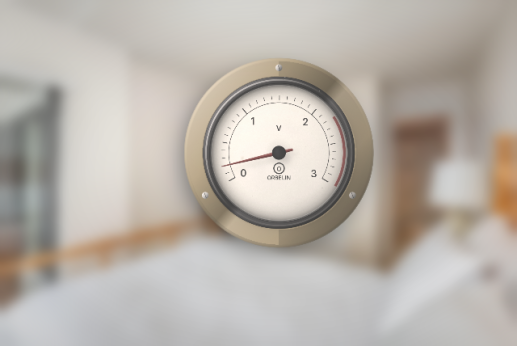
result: 0.2,V
